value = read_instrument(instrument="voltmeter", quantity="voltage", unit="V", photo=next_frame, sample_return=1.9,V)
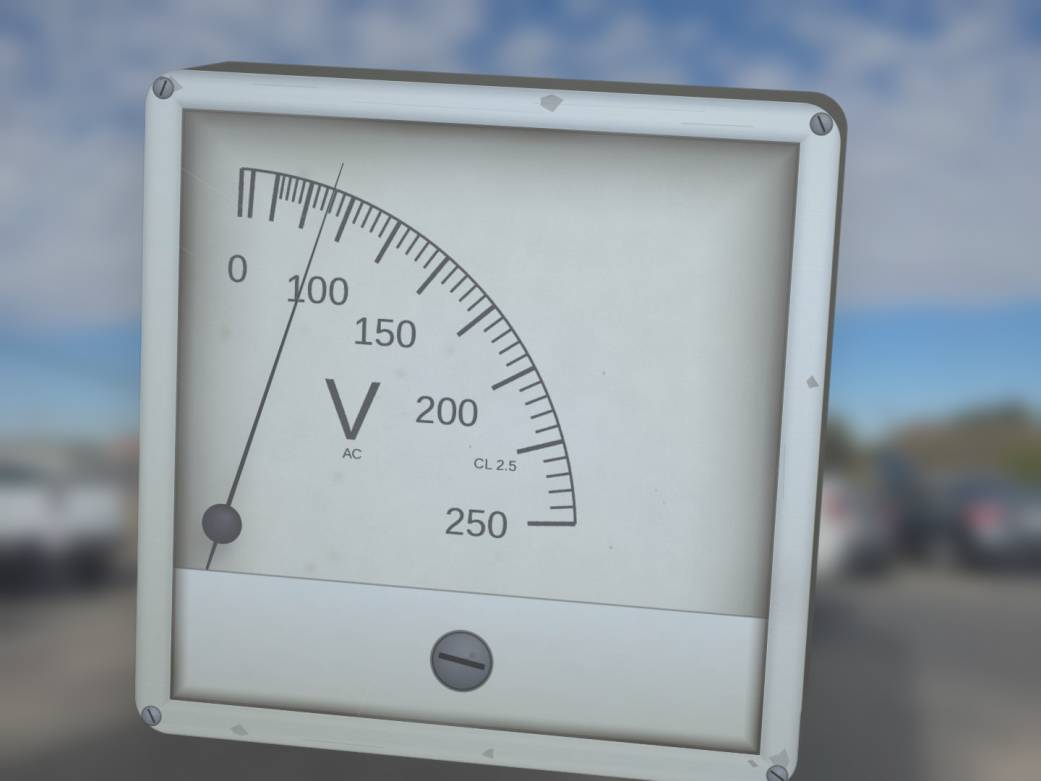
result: 90,V
